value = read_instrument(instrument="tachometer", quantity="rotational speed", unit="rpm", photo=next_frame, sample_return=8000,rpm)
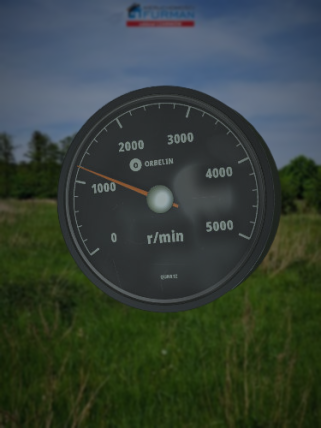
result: 1200,rpm
